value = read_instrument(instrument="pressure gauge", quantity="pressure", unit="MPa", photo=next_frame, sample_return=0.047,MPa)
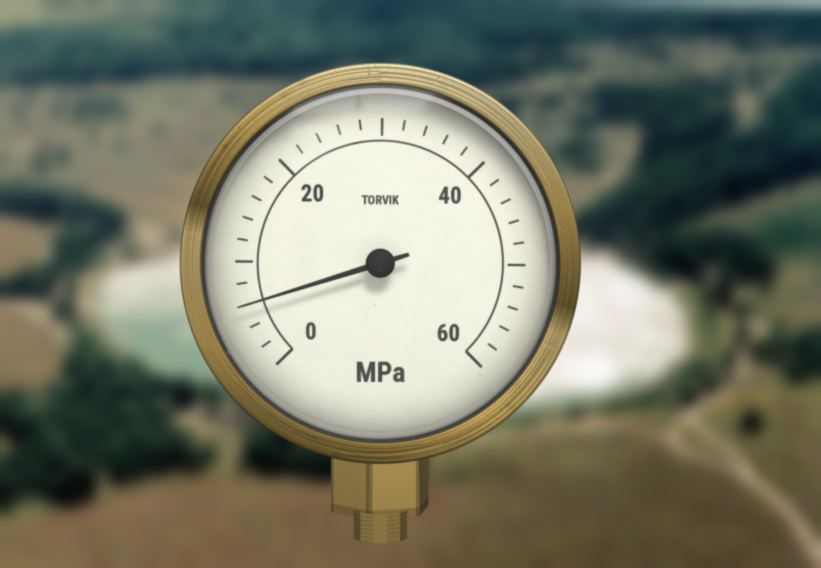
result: 6,MPa
